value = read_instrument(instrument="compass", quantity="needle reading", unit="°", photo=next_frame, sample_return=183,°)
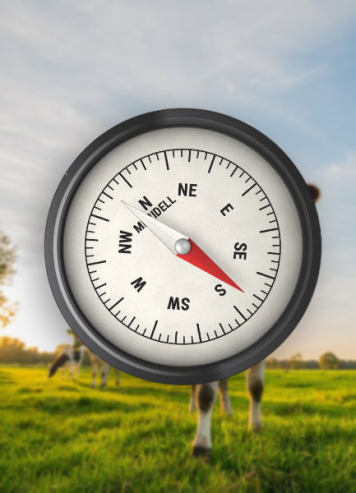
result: 167.5,°
